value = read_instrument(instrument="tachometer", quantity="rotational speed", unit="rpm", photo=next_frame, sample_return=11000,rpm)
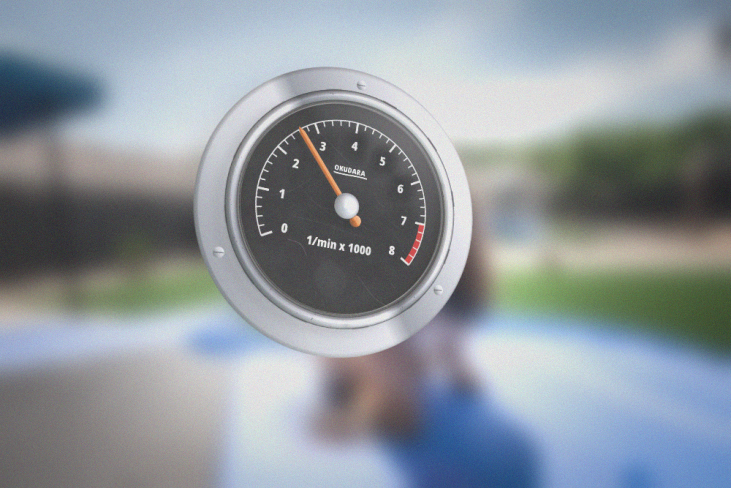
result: 2600,rpm
